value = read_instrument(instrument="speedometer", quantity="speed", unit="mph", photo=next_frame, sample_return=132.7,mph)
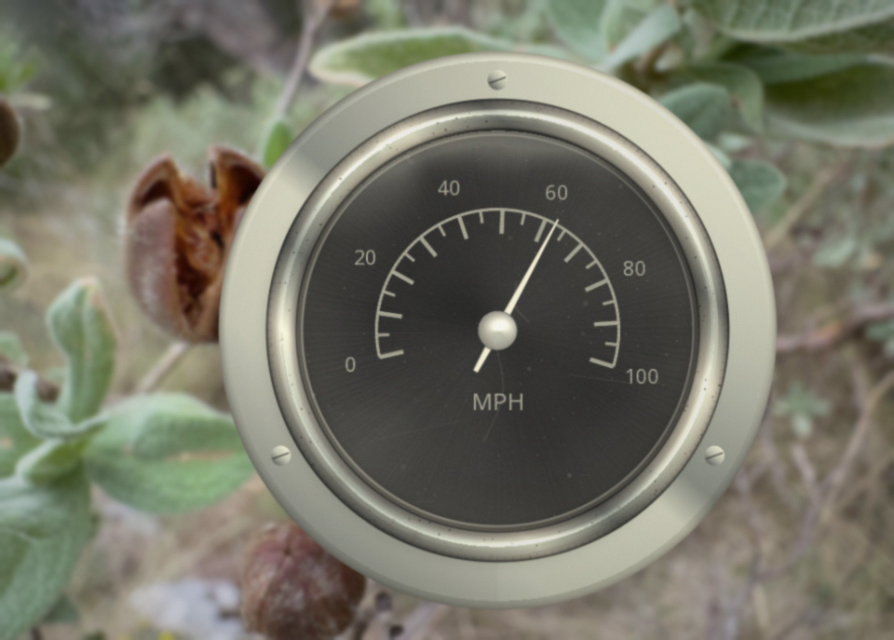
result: 62.5,mph
